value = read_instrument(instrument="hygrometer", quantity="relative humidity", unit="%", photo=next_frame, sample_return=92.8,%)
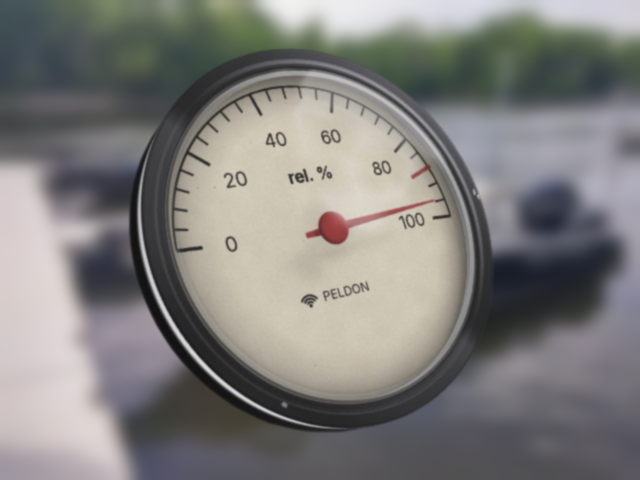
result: 96,%
